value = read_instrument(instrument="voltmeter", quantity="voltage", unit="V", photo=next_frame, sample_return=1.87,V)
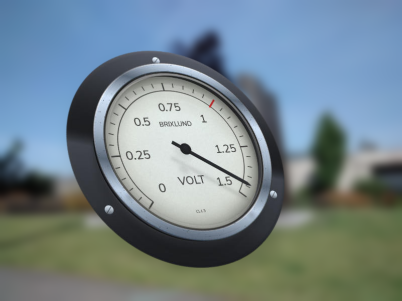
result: 1.45,V
